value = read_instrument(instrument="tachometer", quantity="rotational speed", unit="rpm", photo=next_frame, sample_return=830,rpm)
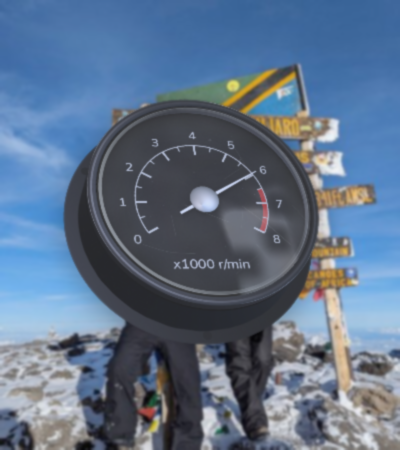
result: 6000,rpm
